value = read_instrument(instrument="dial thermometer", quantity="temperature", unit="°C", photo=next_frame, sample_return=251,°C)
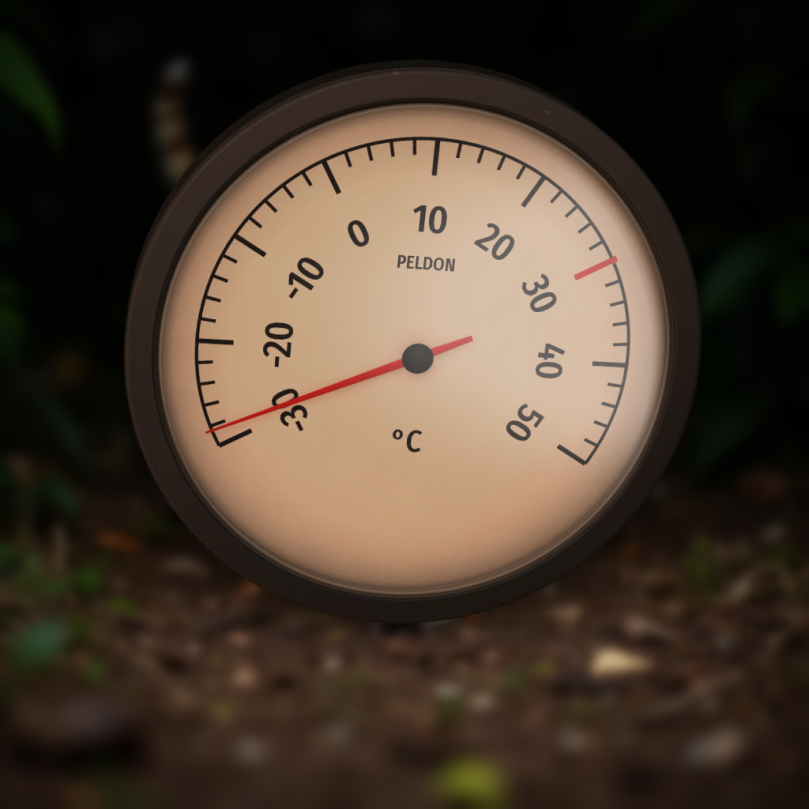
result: -28,°C
